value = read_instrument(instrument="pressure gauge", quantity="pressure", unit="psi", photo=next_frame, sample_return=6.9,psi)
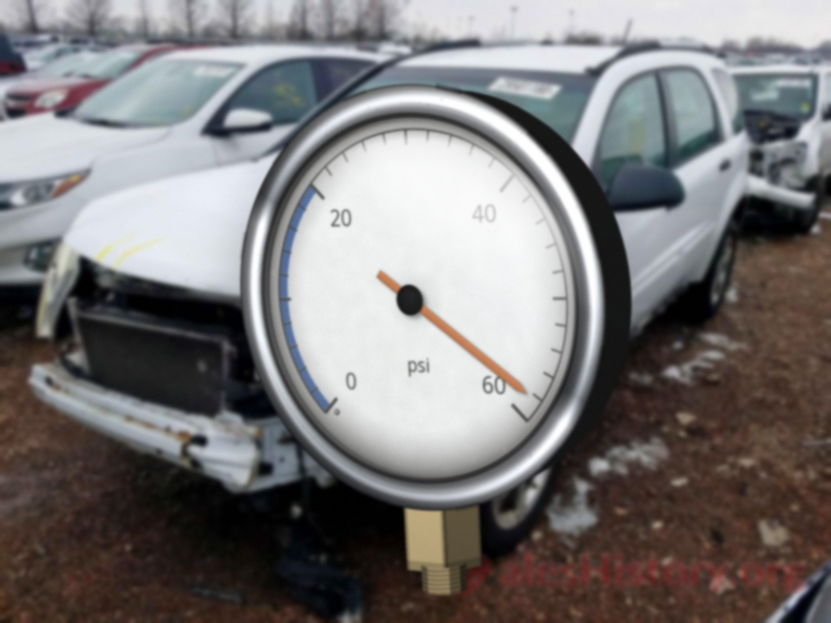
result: 58,psi
